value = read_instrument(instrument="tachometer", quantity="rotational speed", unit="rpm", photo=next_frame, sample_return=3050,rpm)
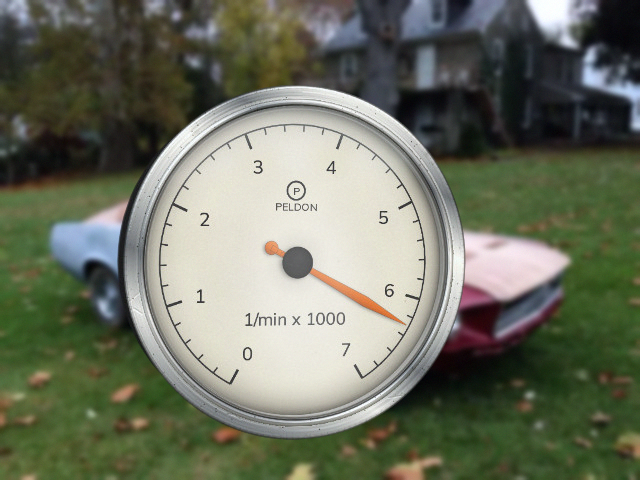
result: 6300,rpm
